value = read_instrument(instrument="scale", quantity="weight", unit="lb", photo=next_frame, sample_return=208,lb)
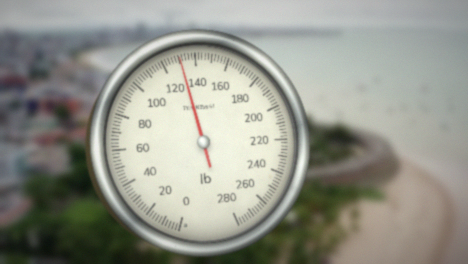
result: 130,lb
